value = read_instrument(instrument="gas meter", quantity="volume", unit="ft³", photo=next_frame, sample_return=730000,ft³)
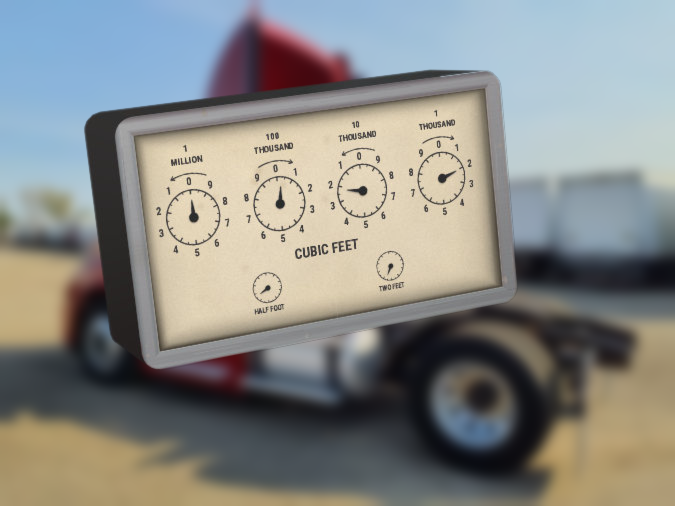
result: 2200,ft³
